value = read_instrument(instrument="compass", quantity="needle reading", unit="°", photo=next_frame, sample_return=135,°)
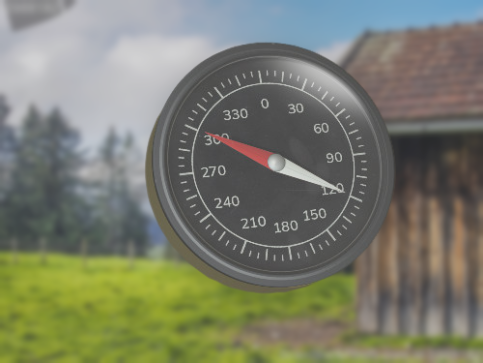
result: 300,°
